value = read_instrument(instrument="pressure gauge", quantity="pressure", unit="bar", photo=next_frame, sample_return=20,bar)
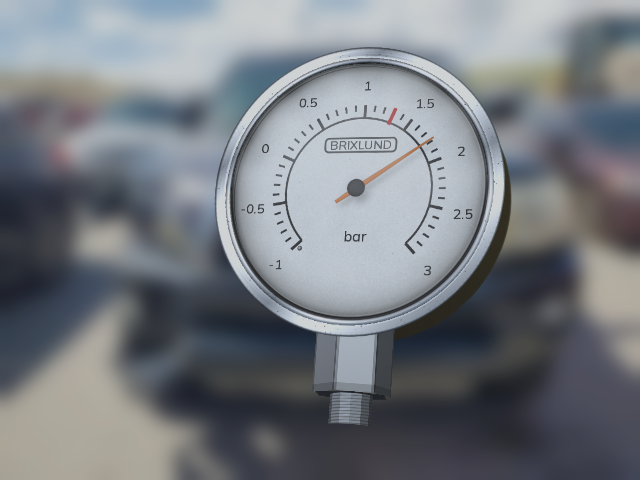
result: 1.8,bar
